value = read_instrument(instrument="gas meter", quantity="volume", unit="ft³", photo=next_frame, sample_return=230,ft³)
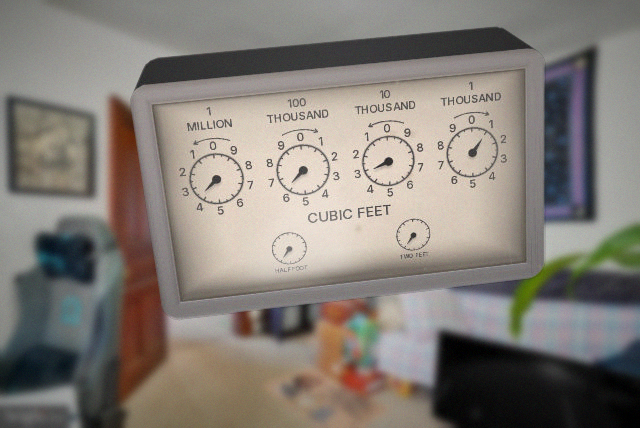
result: 363100,ft³
